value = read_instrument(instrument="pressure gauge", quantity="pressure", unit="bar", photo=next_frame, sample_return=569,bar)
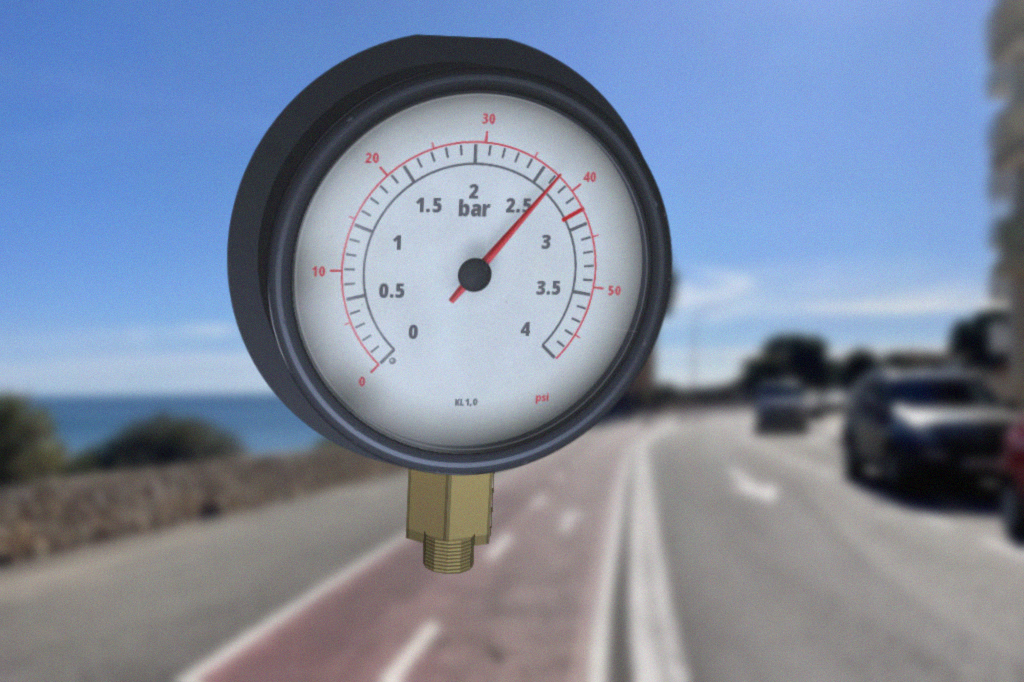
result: 2.6,bar
